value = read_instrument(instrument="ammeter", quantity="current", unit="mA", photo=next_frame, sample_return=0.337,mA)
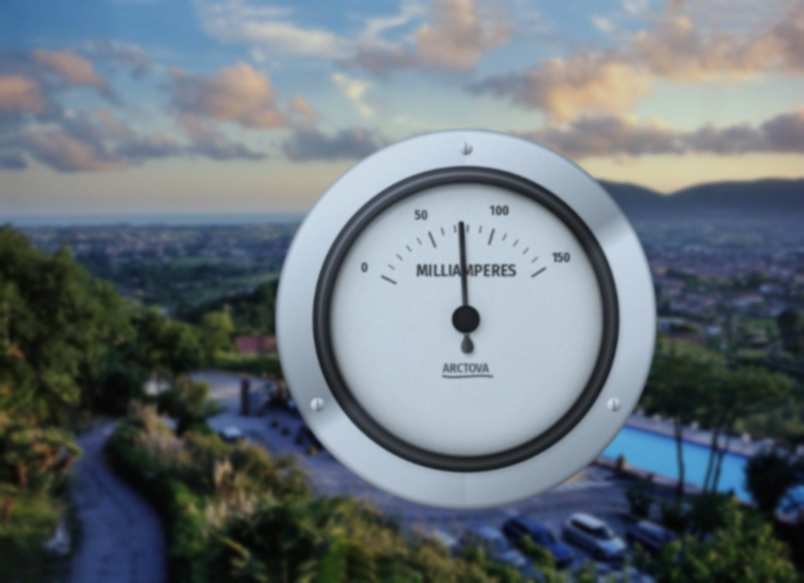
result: 75,mA
